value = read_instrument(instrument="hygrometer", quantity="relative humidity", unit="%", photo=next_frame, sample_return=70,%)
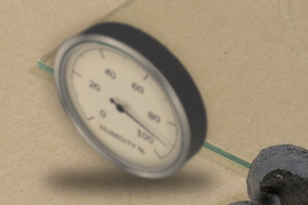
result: 90,%
